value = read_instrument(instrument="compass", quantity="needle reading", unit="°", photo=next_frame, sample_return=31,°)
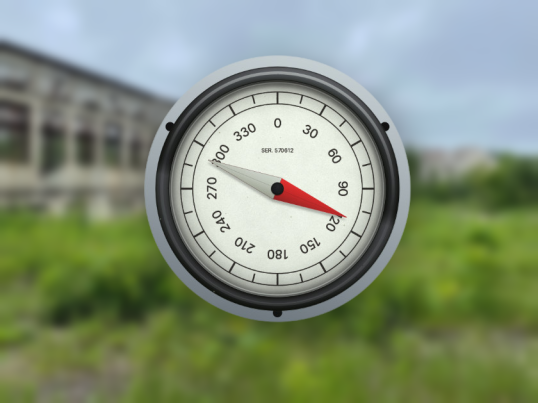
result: 112.5,°
